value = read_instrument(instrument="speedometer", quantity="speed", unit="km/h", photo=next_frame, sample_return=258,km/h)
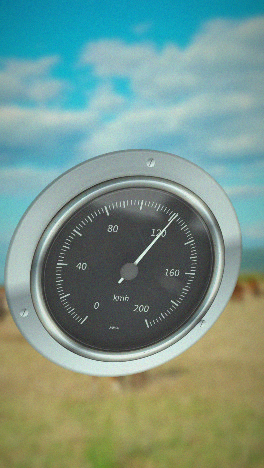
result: 120,km/h
